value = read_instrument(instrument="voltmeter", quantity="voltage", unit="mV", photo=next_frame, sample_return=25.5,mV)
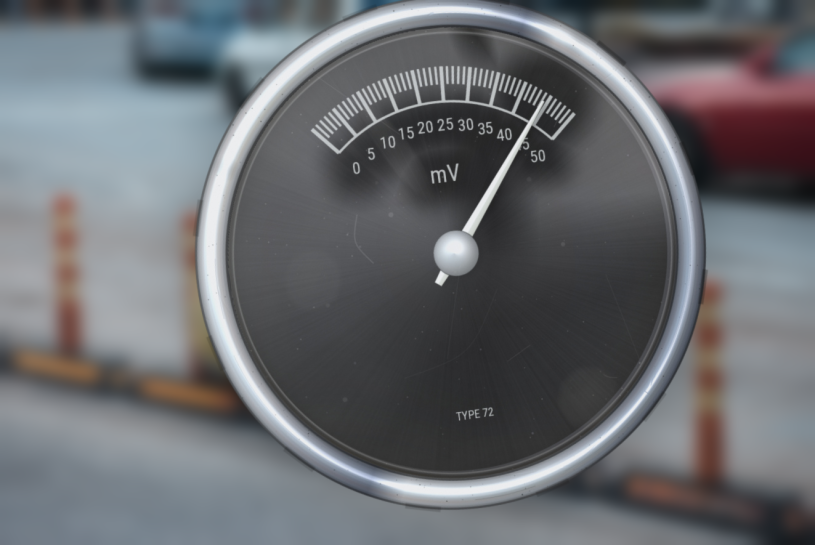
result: 44,mV
